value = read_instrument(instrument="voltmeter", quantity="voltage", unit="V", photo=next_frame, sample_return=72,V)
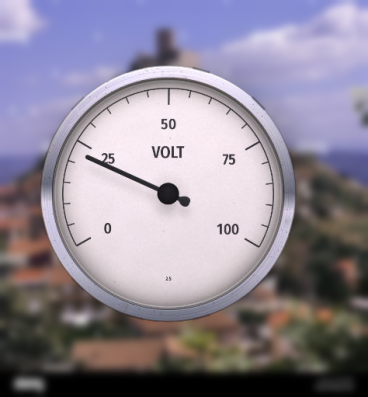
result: 22.5,V
